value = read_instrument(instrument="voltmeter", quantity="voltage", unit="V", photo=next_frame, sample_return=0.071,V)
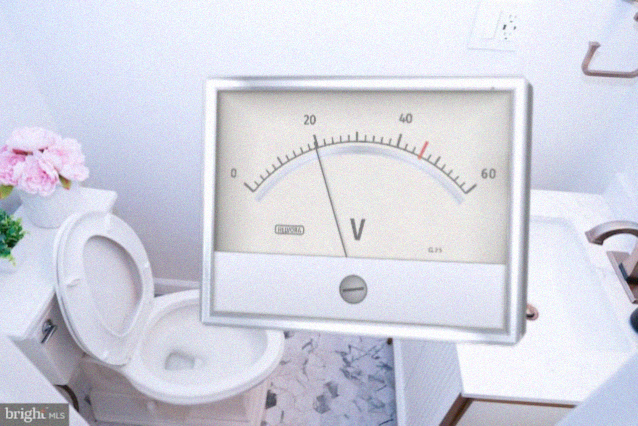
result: 20,V
